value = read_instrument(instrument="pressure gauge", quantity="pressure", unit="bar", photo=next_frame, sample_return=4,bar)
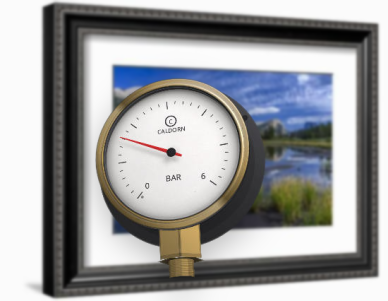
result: 1.6,bar
